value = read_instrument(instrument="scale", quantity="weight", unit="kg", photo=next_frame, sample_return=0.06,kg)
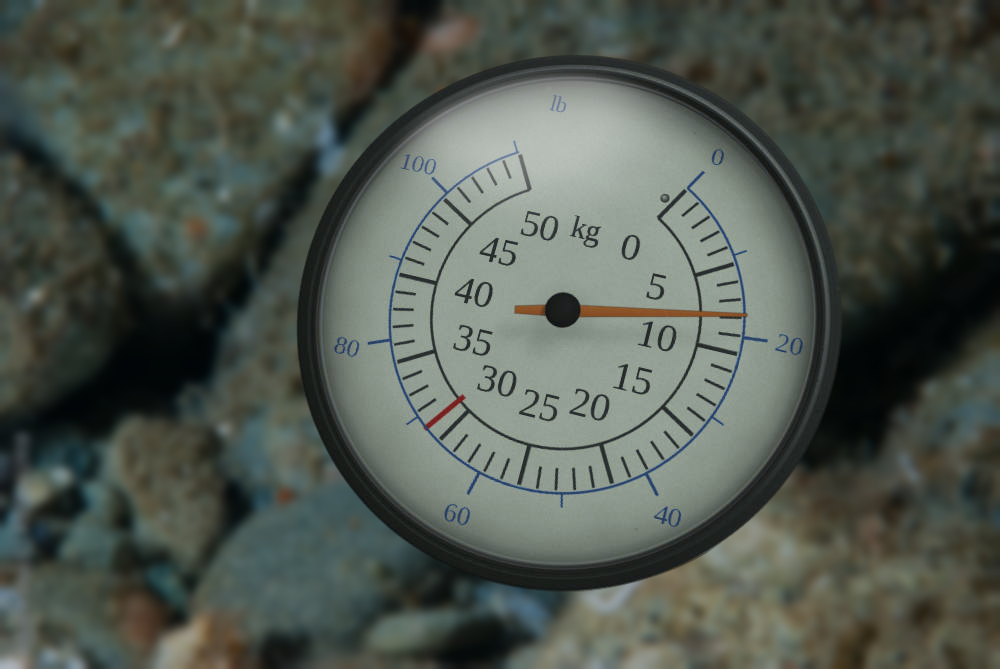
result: 8,kg
